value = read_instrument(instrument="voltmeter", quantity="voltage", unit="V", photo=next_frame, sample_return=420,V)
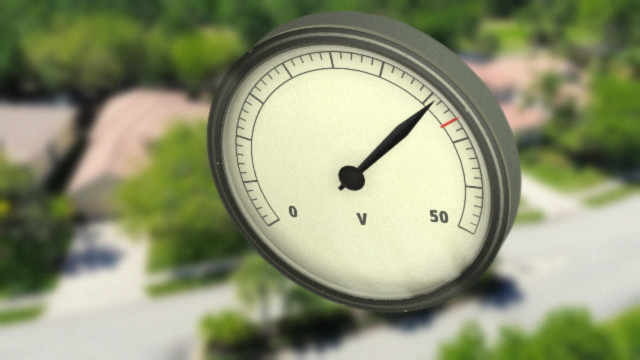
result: 35.5,V
